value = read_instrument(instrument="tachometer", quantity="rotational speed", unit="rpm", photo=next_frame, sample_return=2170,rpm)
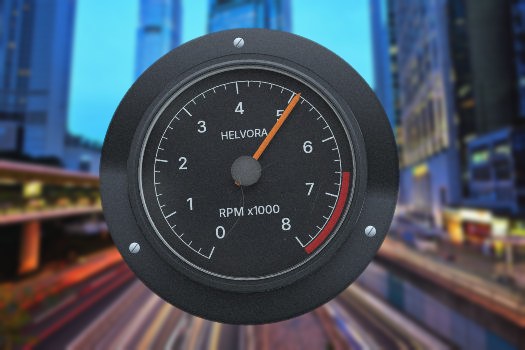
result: 5100,rpm
